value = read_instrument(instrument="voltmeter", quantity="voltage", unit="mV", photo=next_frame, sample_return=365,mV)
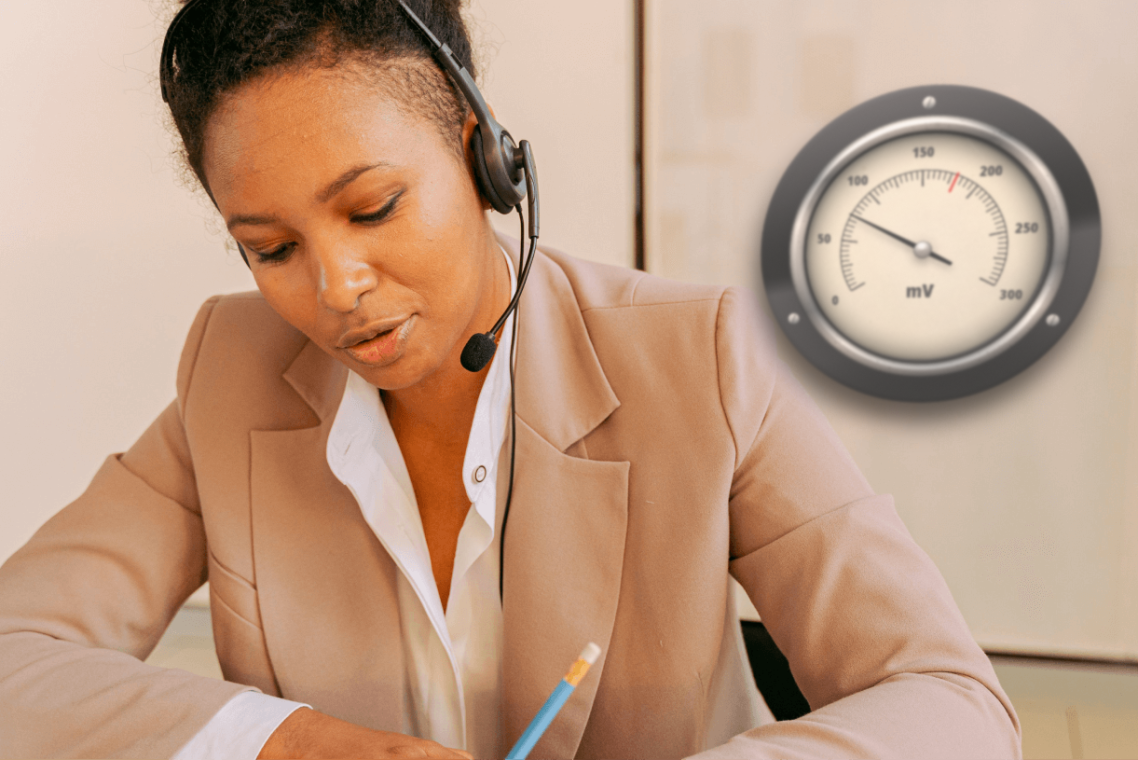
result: 75,mV
